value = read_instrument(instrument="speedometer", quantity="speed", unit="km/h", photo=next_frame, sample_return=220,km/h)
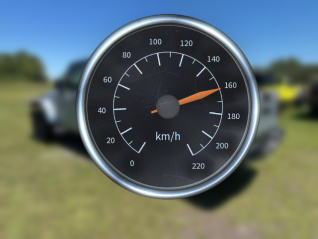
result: 160,km/h
